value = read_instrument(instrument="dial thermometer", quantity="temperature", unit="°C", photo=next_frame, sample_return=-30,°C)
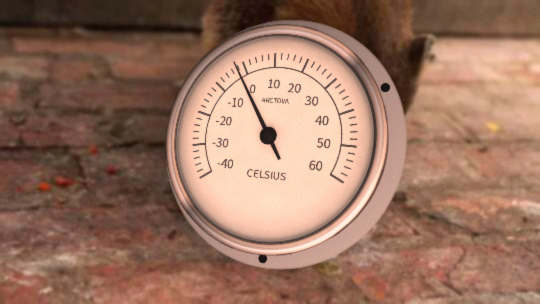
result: -2,°C
